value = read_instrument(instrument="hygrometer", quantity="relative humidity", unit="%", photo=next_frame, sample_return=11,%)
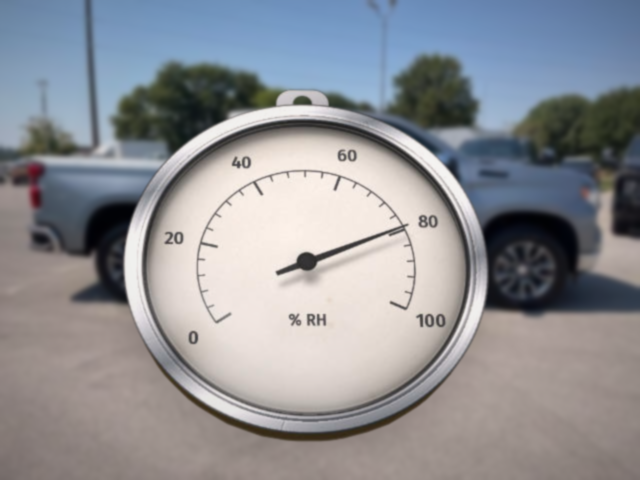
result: 80,%
